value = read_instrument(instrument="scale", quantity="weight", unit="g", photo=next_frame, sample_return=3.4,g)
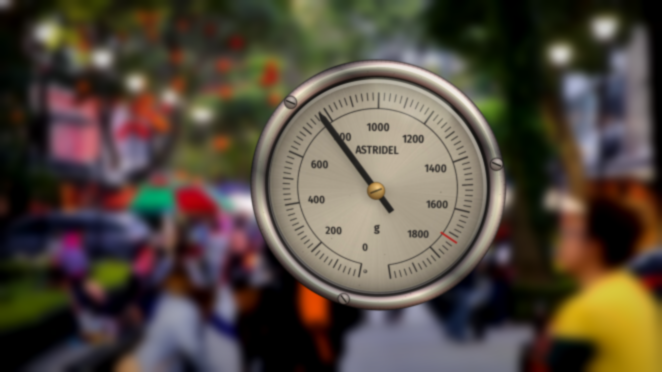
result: 780,g
